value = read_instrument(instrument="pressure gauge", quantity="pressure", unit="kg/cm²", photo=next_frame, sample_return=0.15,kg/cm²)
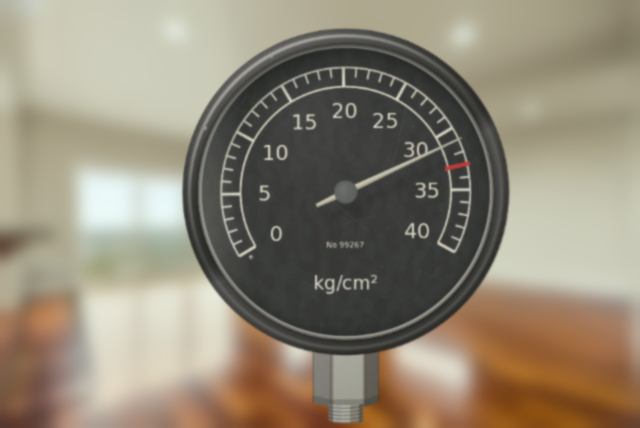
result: 31,kg/cm²
